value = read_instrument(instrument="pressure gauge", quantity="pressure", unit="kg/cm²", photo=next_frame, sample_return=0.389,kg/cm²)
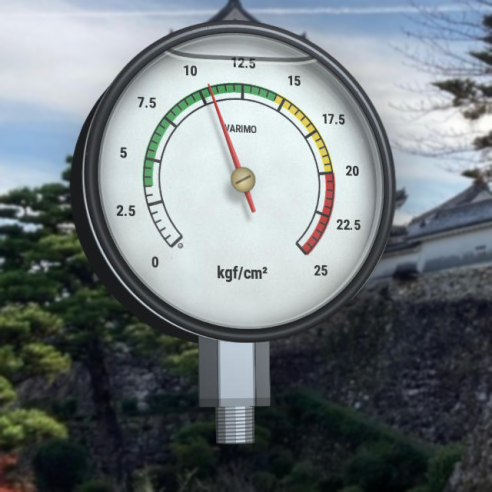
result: 10.5,kg/cm²
